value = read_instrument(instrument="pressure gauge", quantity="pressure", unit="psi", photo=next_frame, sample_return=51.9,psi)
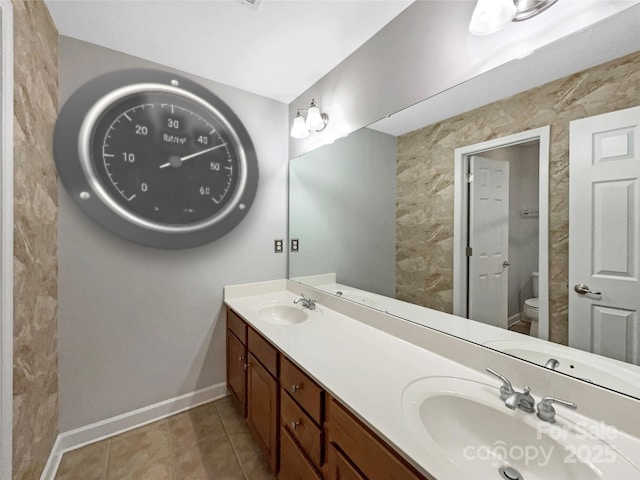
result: 44,psi
